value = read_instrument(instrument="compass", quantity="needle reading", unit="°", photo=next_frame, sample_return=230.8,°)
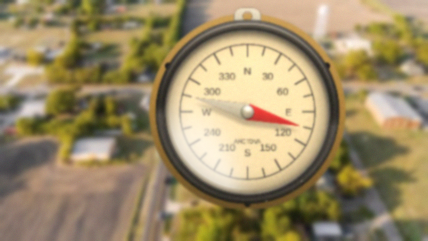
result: 105,°
